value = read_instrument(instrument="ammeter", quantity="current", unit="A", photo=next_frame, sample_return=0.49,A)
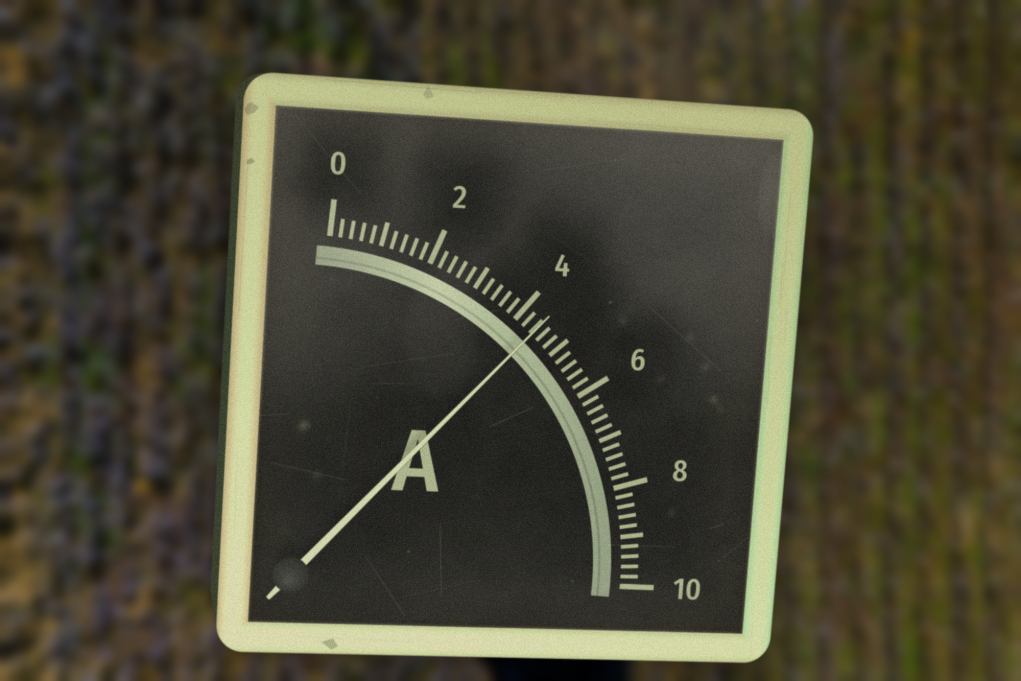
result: 4.4,A
